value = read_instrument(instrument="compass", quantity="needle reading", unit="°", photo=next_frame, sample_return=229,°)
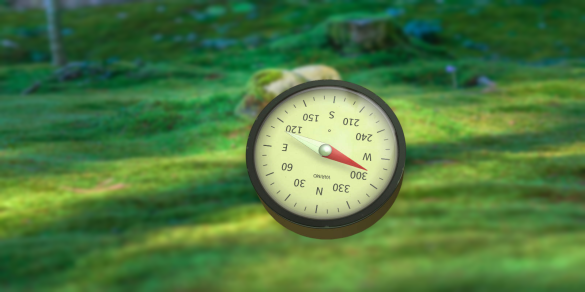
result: 290,°
